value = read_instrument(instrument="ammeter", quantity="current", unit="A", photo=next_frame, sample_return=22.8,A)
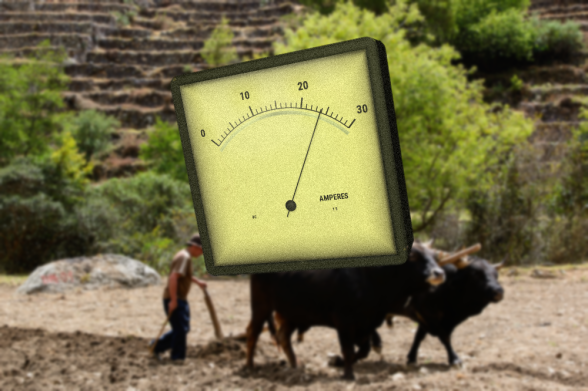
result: 24,A
